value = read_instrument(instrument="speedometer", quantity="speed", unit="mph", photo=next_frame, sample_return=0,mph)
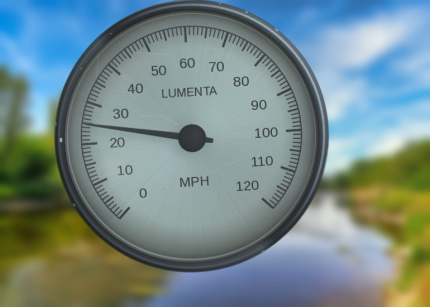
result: 25,mph
